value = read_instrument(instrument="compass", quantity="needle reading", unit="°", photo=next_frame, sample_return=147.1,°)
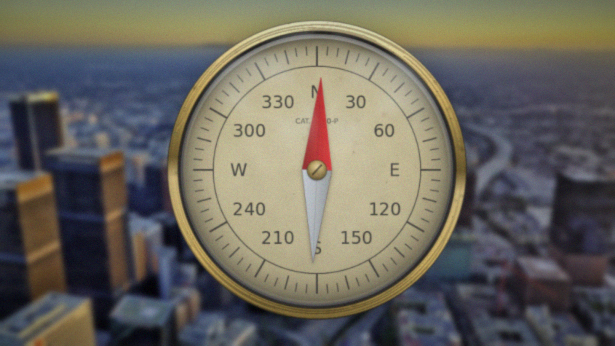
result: 2.5,°
